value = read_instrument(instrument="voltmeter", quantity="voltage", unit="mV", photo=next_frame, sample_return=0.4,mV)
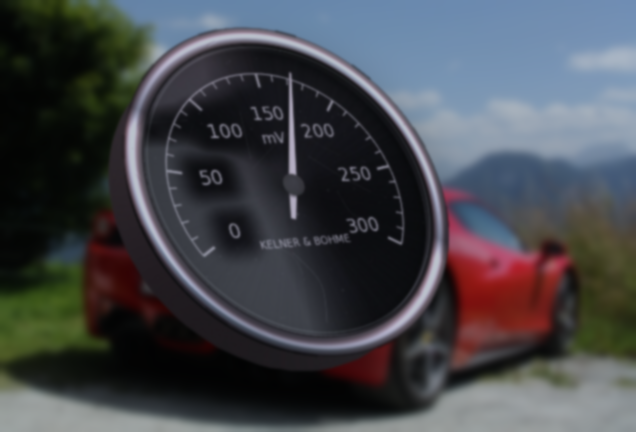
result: 170,mV
